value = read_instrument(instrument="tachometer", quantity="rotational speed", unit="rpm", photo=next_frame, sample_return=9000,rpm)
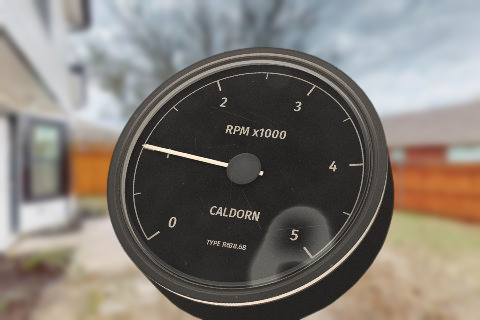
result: 1000,rpm
